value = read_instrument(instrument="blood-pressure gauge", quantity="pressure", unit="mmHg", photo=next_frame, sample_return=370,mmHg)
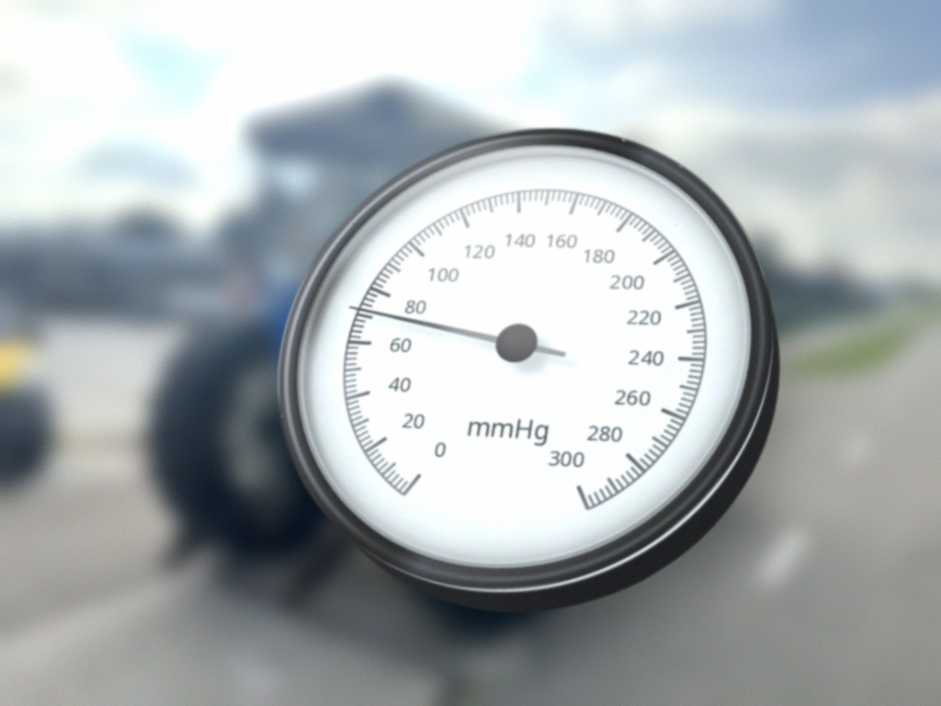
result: 70,mmHg
